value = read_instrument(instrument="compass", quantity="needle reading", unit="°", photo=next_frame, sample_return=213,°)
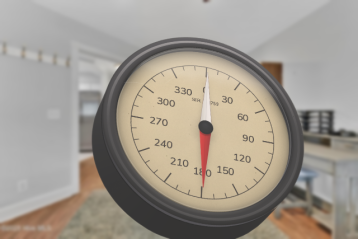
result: 180,°
